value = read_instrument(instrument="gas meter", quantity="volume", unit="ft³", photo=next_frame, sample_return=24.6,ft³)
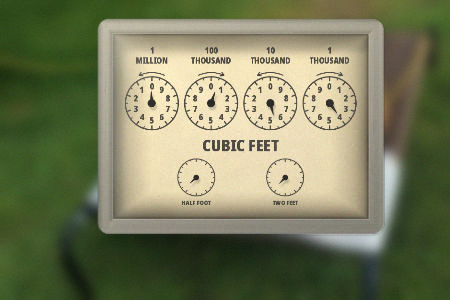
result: 5400,ft³
